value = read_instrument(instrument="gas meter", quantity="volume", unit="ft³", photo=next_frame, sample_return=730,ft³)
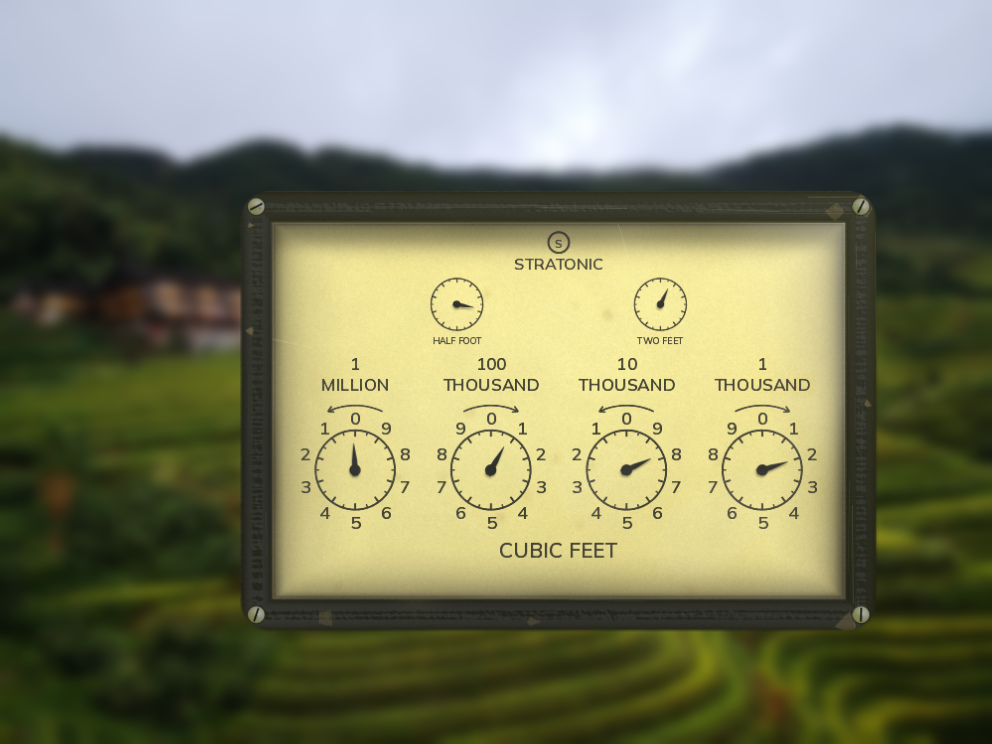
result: 8200,ft³
